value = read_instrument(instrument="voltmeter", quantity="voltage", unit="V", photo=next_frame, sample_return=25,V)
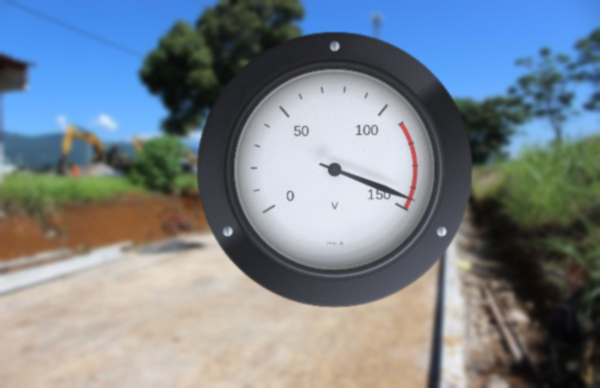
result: 145,V
